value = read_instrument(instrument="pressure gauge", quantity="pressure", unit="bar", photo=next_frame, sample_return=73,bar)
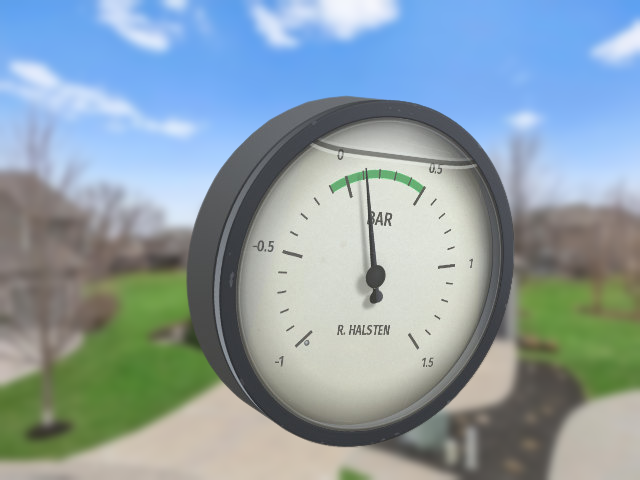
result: 0.1,bar
